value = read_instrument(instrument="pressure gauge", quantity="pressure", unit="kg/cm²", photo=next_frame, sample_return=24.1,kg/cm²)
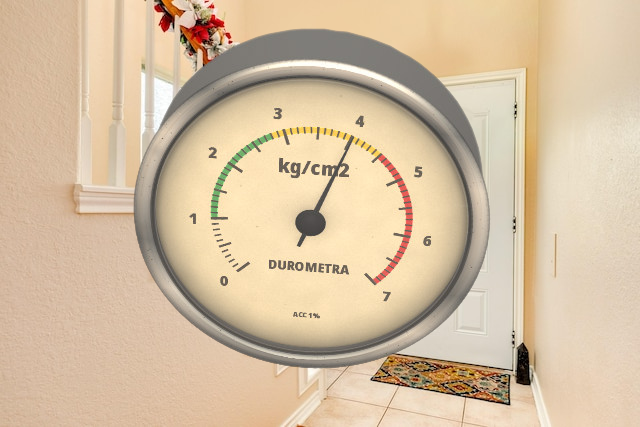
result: 4,kg/cm²
